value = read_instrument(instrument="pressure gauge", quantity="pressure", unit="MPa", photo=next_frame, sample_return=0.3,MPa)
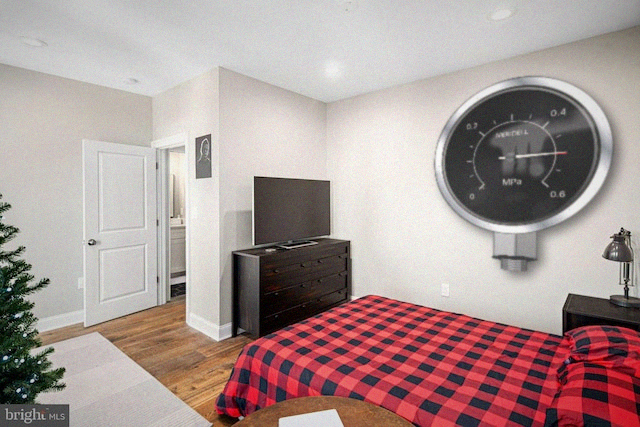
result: 0.5,MPa
